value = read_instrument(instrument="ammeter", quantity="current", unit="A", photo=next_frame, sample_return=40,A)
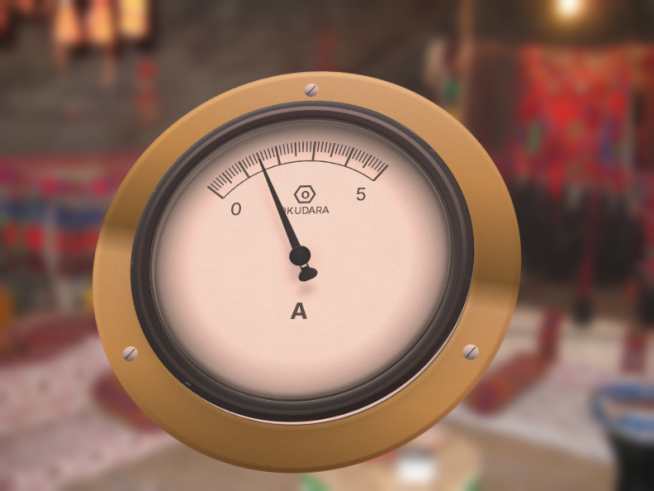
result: 1.5,A
